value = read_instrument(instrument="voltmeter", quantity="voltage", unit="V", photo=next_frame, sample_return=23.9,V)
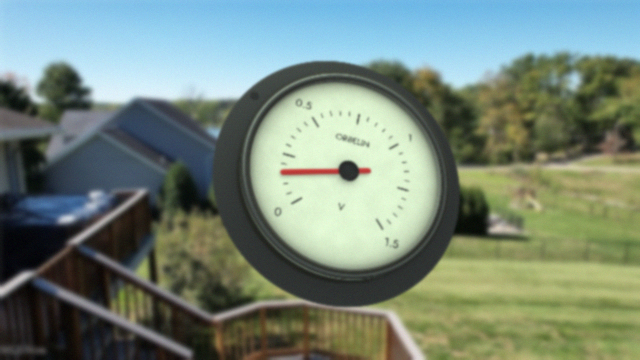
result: 0.15,V
